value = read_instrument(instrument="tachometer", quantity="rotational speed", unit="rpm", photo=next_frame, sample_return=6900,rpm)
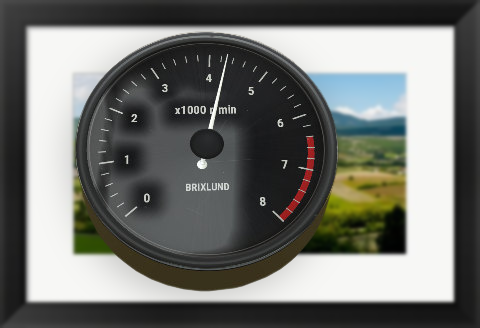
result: 4300,rpm
